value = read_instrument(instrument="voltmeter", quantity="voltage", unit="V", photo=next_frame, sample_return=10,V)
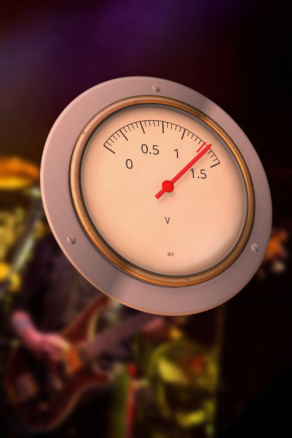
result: 1.3,V
